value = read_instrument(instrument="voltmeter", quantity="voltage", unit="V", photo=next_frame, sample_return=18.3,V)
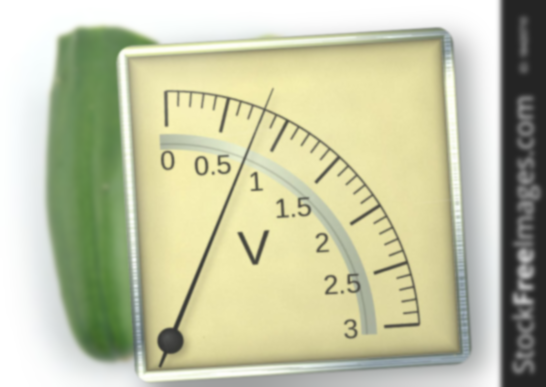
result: 0.8,V
